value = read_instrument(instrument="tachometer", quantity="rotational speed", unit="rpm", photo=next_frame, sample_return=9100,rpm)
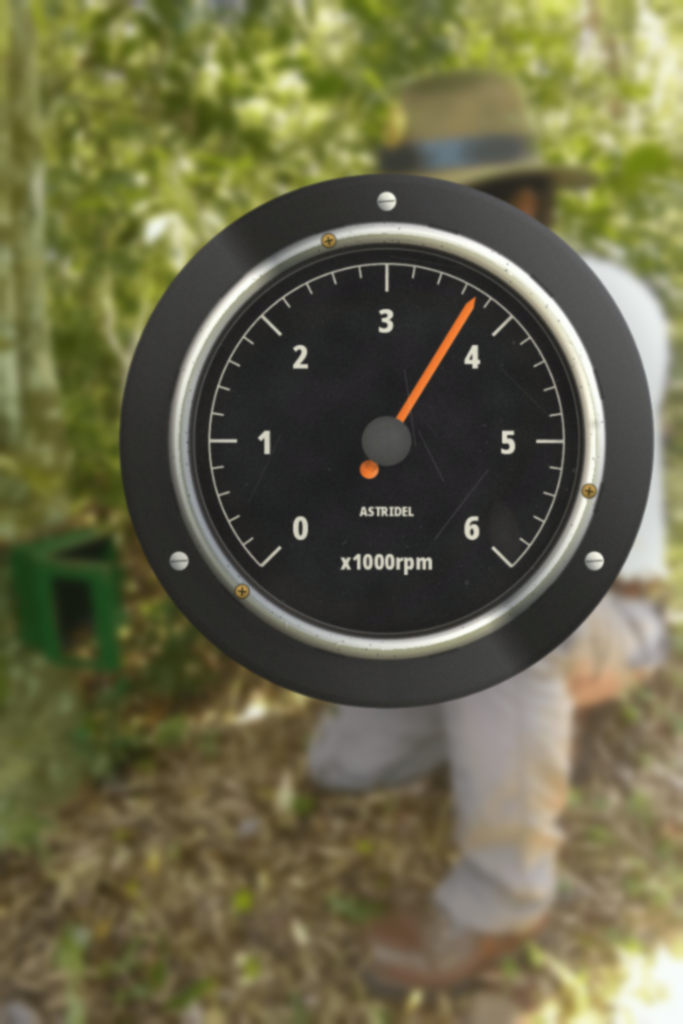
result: 3700,rpm
